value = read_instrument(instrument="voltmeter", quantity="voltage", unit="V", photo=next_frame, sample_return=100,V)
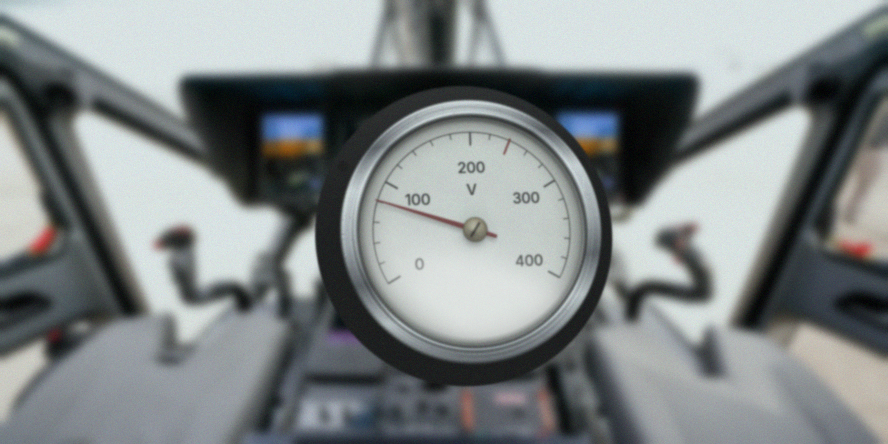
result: 80,V
